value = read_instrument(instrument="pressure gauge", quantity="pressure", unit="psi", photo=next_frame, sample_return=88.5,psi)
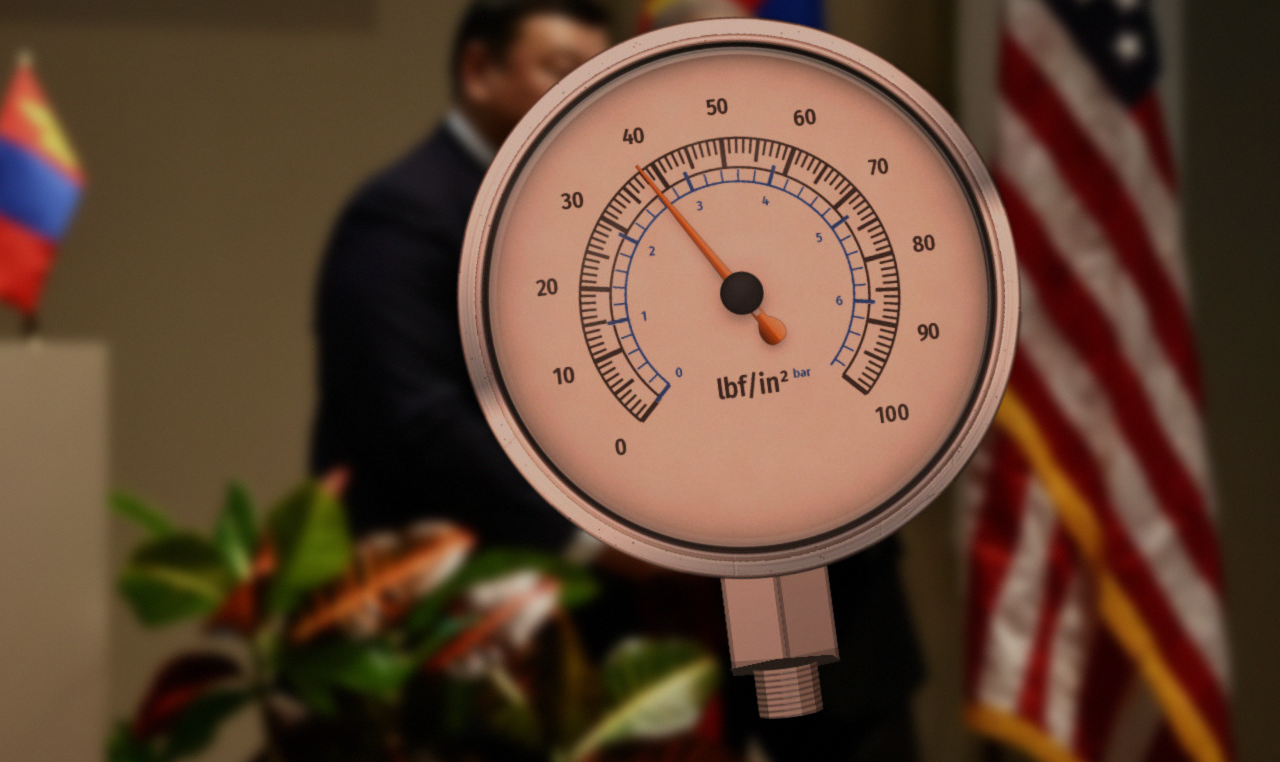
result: 38,psi
